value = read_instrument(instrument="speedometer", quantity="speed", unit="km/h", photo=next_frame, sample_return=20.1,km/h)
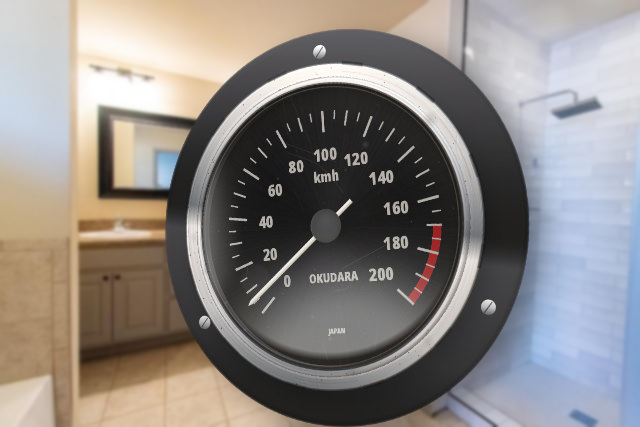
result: 5,km/h
